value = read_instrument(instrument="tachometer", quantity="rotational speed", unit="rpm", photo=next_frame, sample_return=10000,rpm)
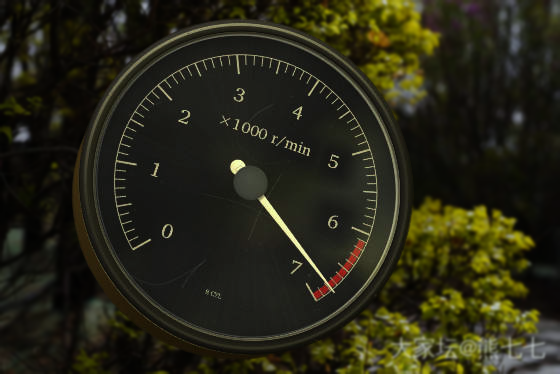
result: 6800,rpm
